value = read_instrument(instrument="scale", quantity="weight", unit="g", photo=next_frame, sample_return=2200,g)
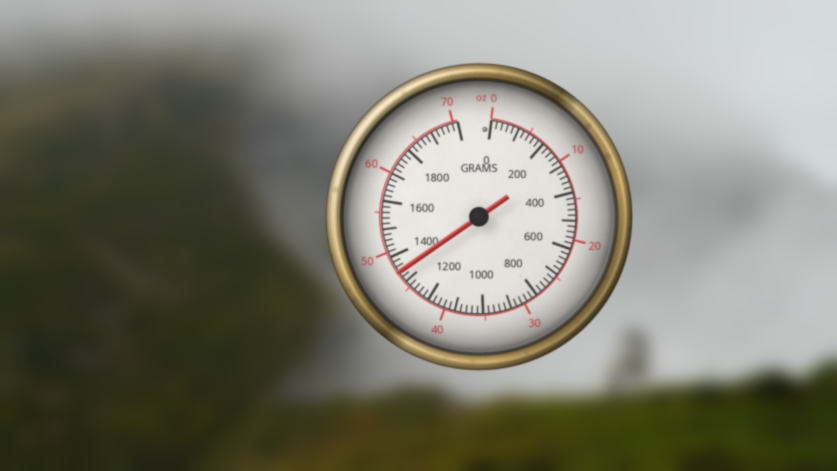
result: 1340,g
